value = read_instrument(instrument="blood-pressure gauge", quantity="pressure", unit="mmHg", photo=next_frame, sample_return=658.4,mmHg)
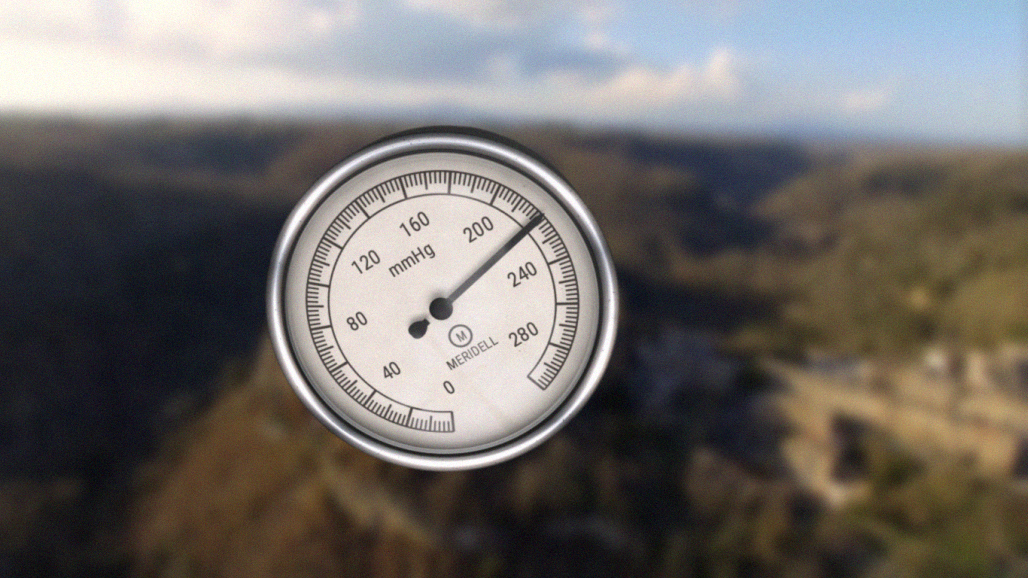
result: 220,mmHg
